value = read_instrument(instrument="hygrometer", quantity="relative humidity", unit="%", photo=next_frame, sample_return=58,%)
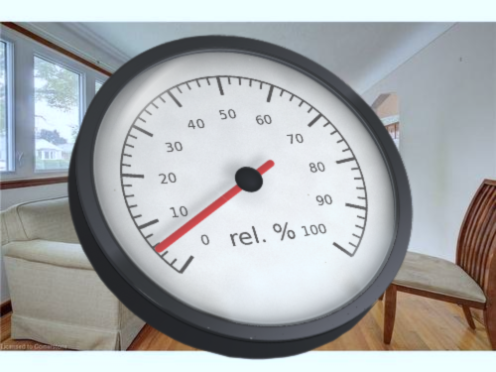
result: 5,%
